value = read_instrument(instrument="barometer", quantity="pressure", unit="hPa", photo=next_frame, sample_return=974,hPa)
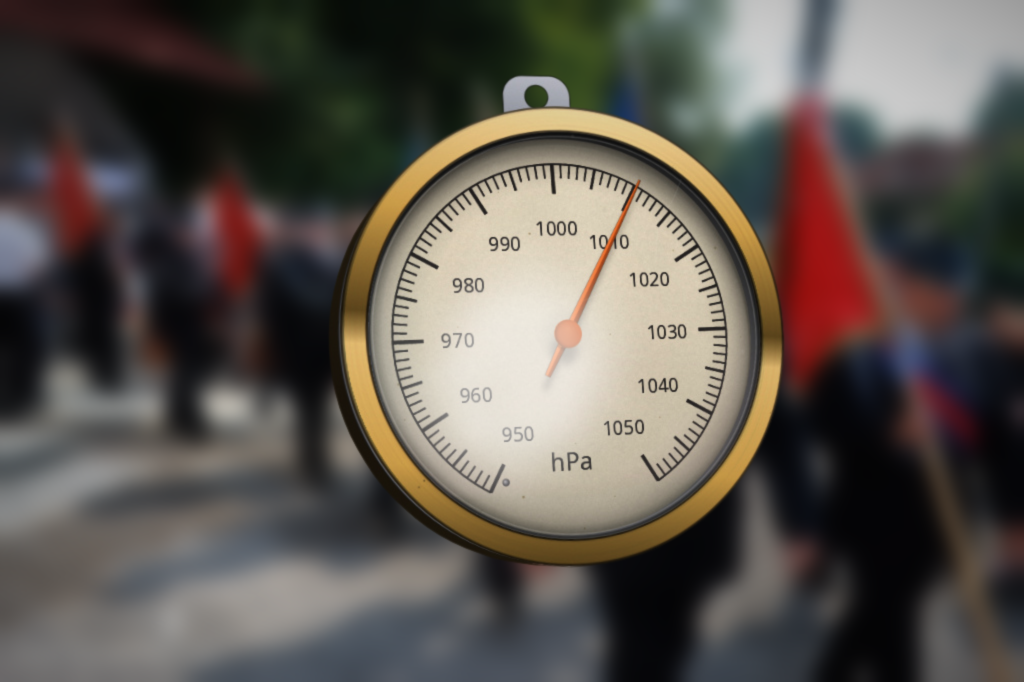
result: 1010,hPa
